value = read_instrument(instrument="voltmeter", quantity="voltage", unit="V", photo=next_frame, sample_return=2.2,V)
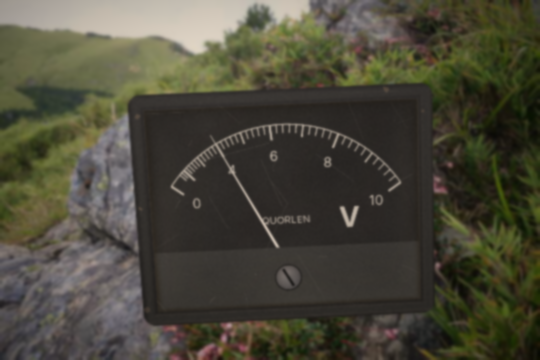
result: 4,V
